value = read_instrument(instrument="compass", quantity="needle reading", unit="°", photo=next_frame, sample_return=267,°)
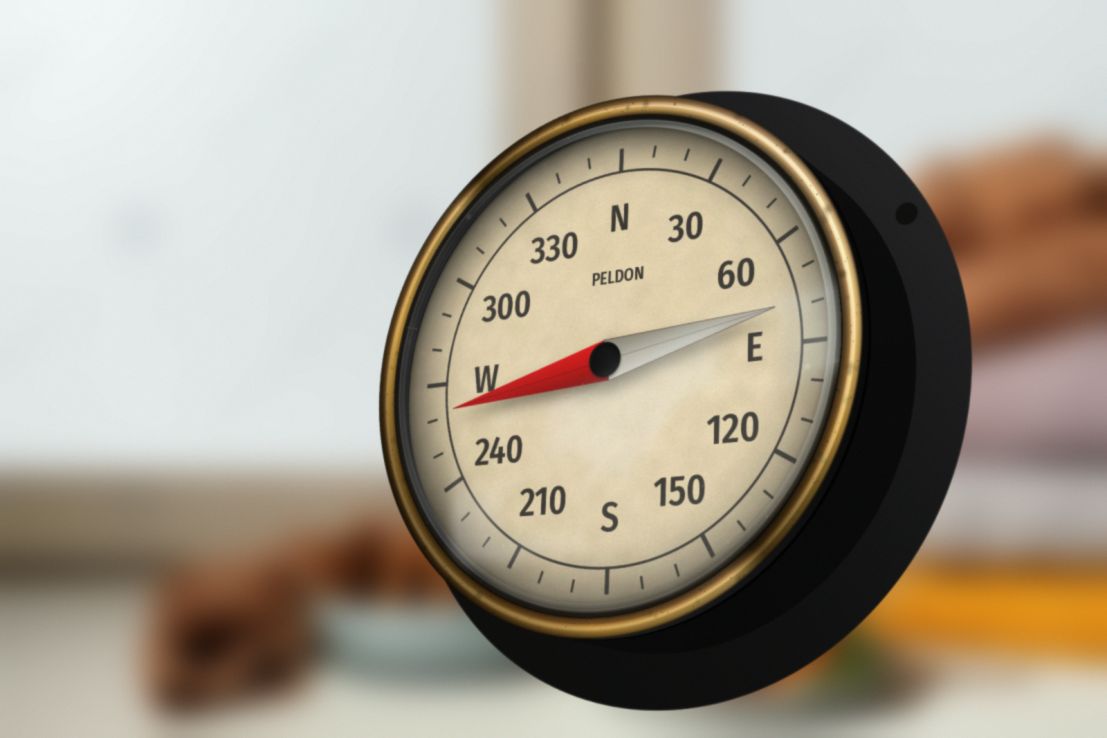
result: 260,°
